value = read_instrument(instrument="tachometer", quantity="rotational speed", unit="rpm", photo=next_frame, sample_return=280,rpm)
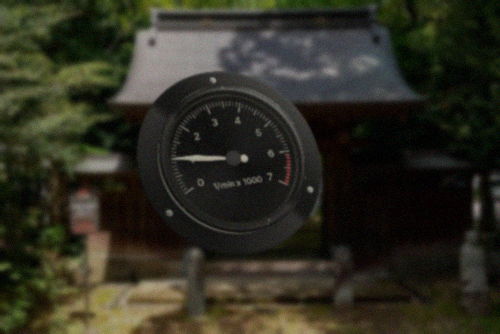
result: 1000,rpm
